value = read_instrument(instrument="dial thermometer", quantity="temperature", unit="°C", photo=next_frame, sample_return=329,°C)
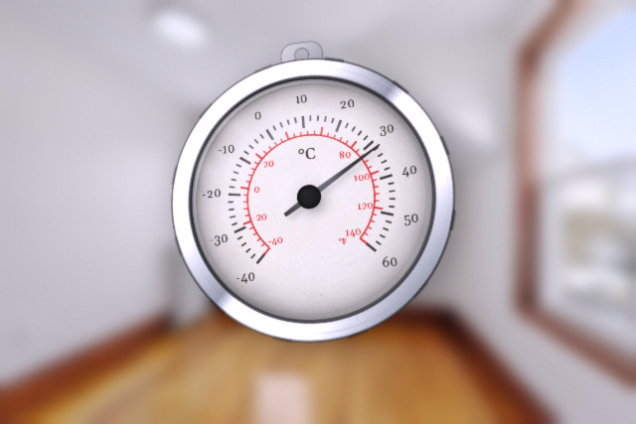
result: 32,°C
